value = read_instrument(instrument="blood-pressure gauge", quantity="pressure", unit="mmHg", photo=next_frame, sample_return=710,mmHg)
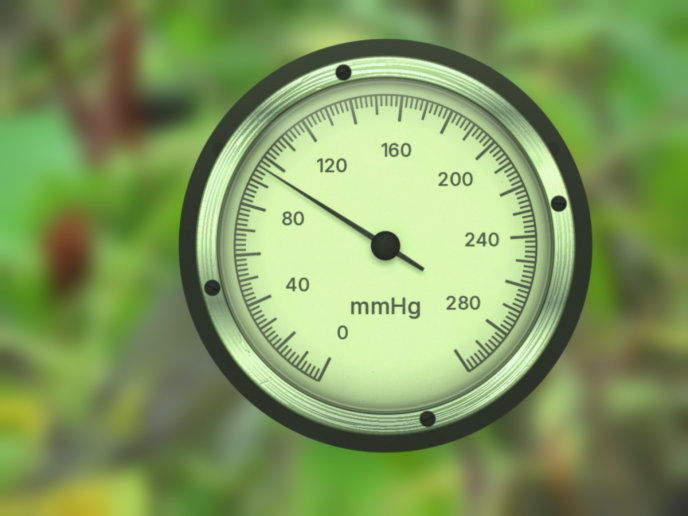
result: 96,mmHg
